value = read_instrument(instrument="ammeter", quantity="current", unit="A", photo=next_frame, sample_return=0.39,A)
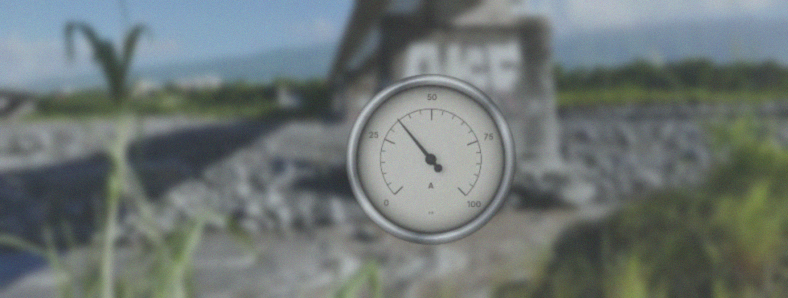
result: 35,A
